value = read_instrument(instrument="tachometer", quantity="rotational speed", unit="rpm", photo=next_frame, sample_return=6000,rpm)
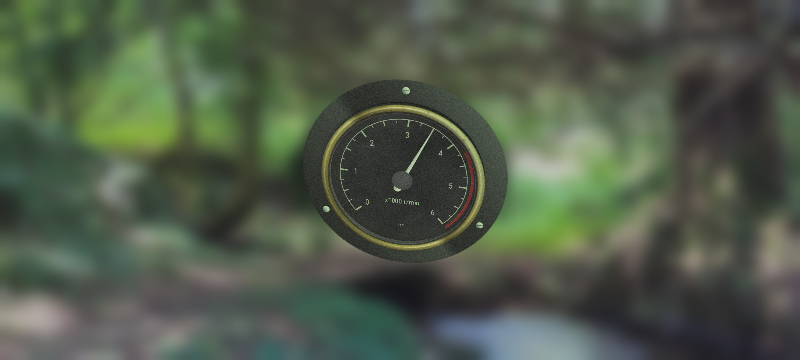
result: 3500,rpm
